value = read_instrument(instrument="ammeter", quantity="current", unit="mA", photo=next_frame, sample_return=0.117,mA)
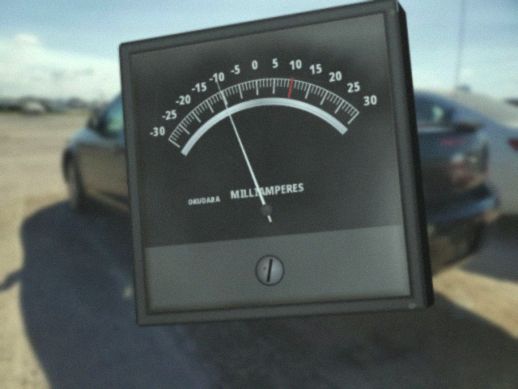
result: -10,mA
